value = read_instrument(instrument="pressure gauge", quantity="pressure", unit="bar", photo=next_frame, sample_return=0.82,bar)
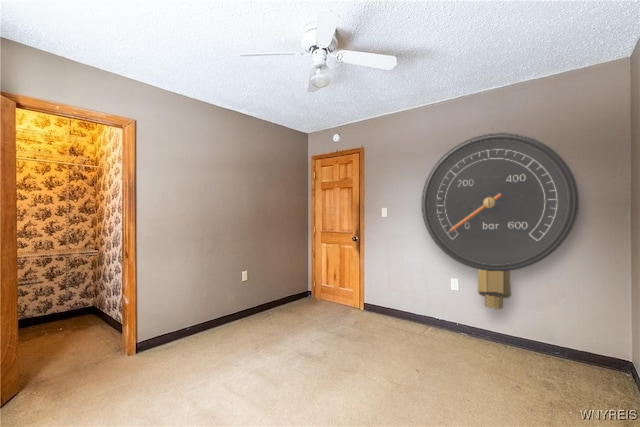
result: 20,bar
